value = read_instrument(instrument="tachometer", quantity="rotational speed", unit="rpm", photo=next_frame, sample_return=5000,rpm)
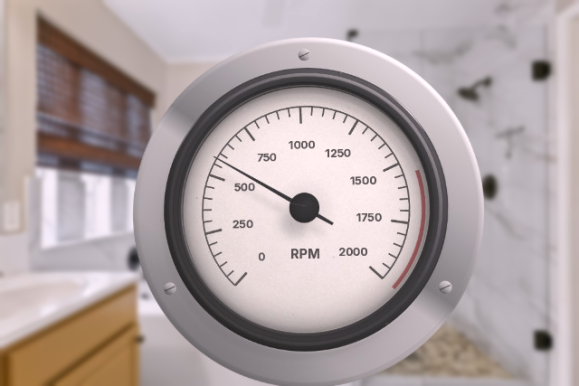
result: 575,rpm
